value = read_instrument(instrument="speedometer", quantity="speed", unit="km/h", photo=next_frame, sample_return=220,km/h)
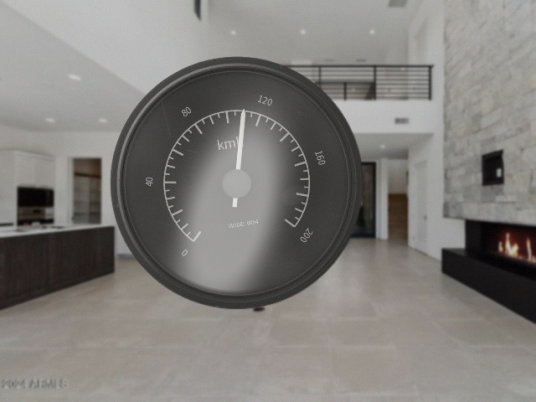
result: 110,km/h
